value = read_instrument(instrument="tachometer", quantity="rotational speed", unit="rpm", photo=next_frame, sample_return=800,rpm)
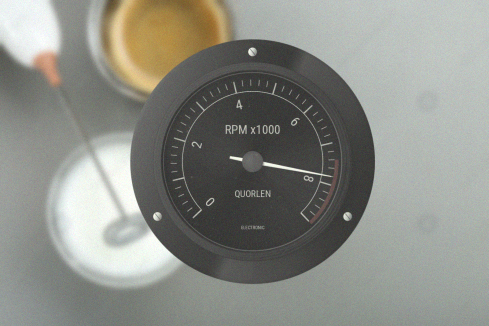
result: 7800,rpm
